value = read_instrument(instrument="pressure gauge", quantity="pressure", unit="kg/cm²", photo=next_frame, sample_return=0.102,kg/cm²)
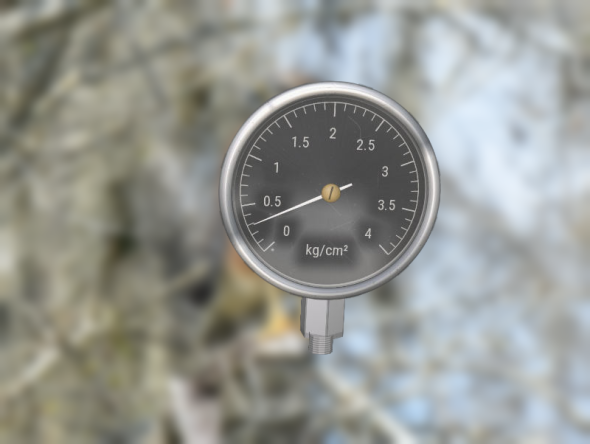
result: 0.3,kg/cm²
